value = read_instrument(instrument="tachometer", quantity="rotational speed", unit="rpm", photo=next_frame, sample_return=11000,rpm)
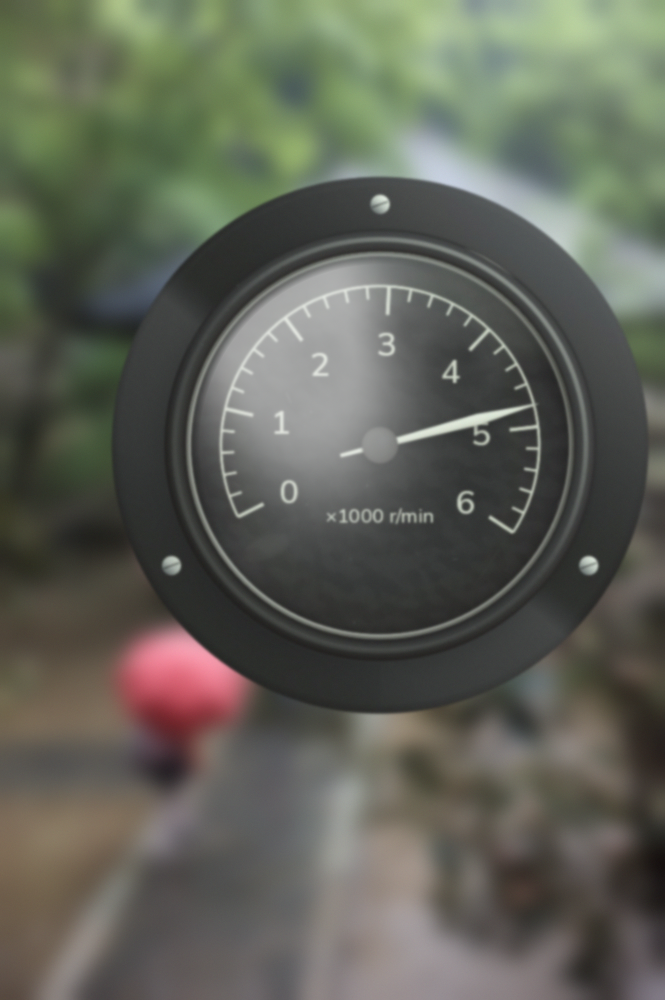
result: 4800,rpm
